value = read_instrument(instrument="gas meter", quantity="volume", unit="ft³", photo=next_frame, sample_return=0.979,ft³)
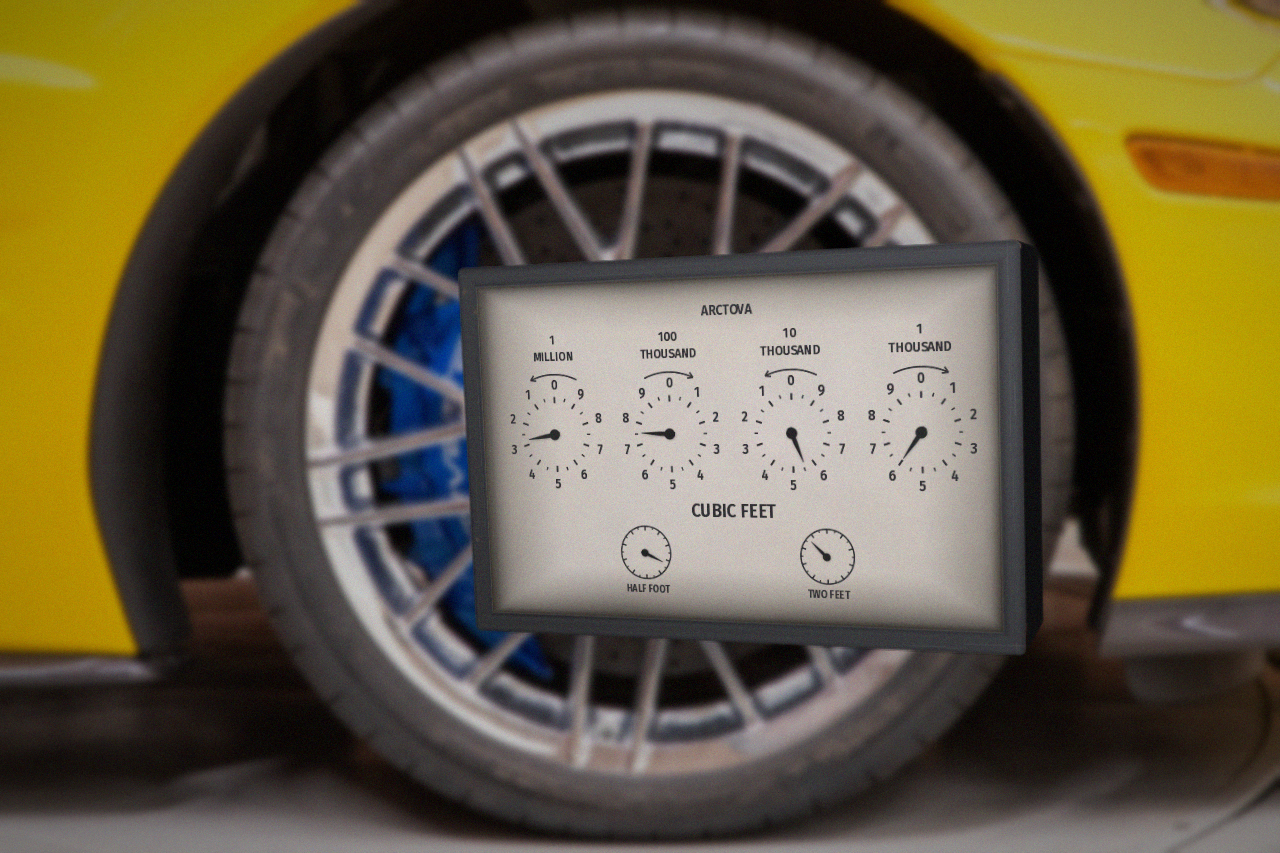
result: 275600,ft³
